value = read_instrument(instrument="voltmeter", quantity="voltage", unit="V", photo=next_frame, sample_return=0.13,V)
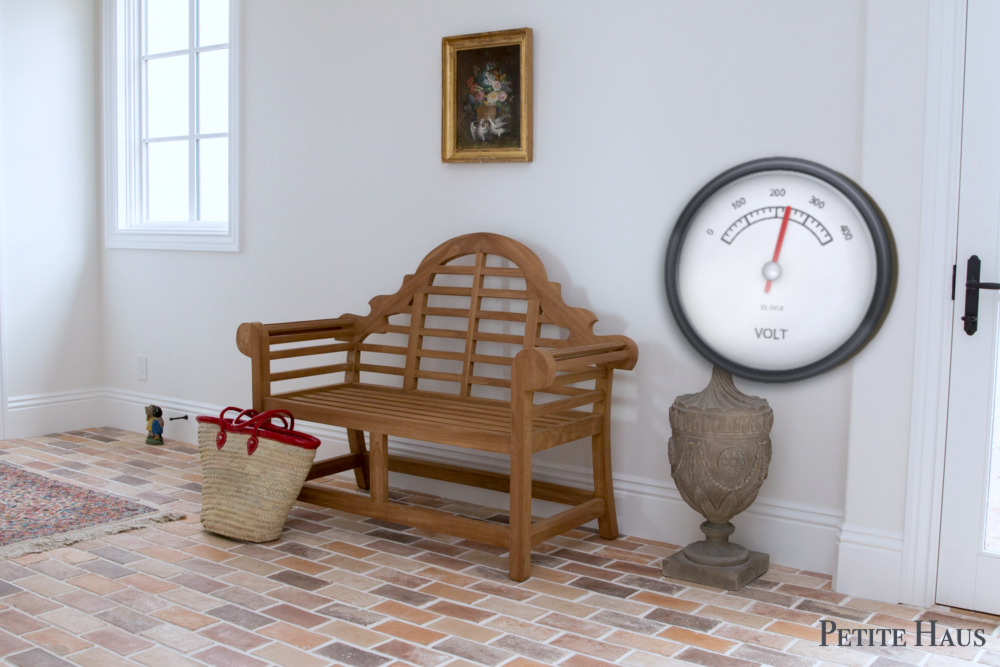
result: 240,V
